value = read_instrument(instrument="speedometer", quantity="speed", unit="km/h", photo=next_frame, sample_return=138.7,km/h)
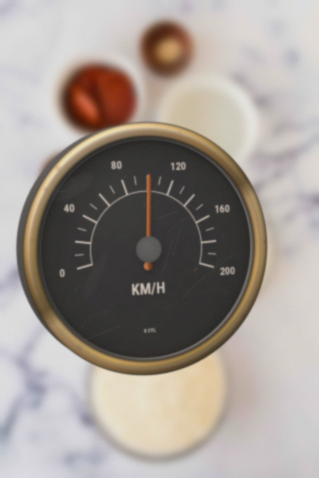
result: 100,km/h
